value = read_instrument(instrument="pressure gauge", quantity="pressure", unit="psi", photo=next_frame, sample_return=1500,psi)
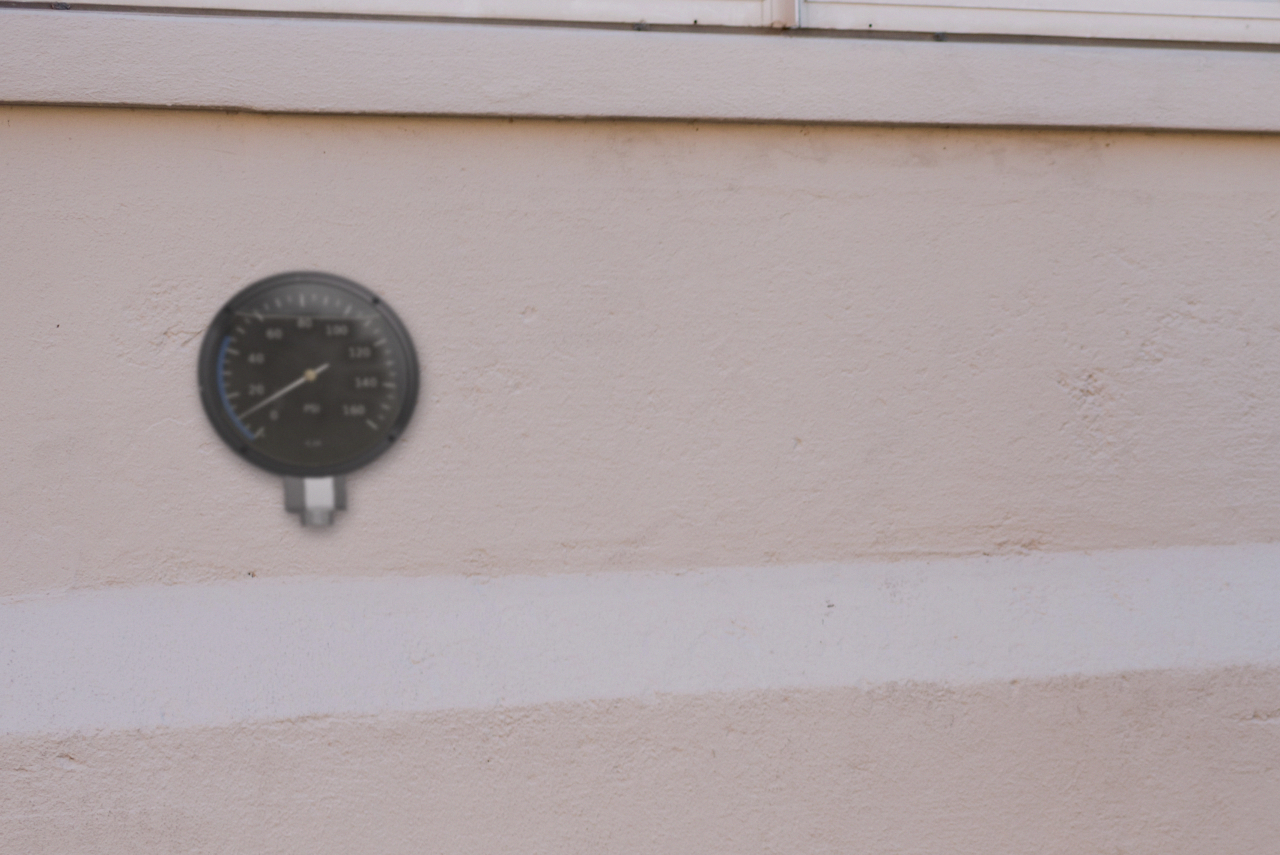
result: 10,psi
